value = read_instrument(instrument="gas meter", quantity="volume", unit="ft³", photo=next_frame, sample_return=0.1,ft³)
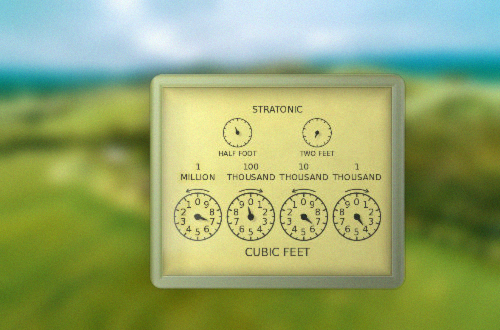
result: 696400,ft³
